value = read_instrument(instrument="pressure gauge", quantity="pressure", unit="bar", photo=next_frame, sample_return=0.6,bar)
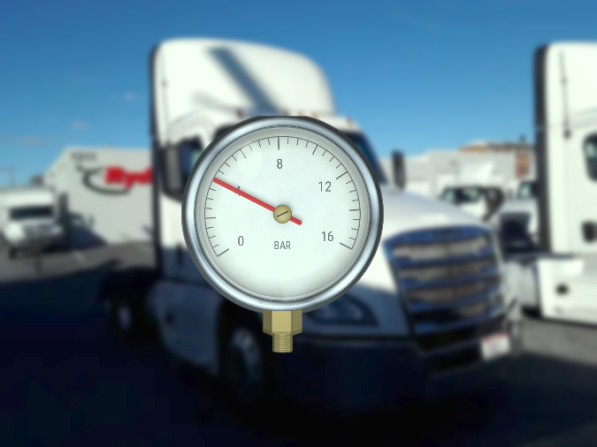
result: 4,bar
